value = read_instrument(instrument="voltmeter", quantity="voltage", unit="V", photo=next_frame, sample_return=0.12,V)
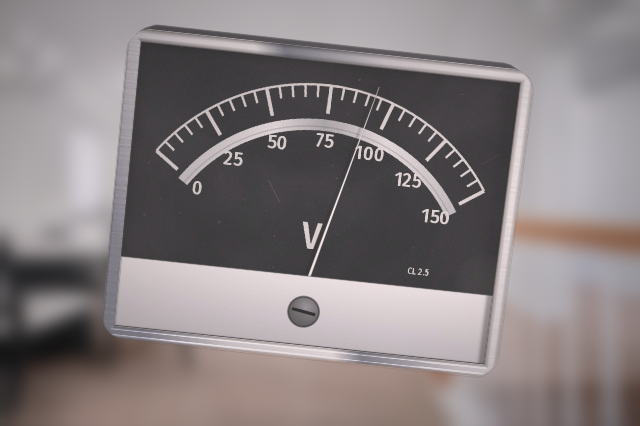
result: 92.5,V
